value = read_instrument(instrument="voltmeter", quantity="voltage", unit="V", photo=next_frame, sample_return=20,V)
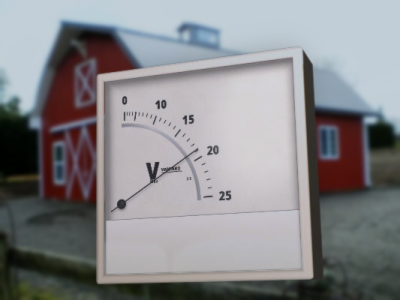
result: 19,V
